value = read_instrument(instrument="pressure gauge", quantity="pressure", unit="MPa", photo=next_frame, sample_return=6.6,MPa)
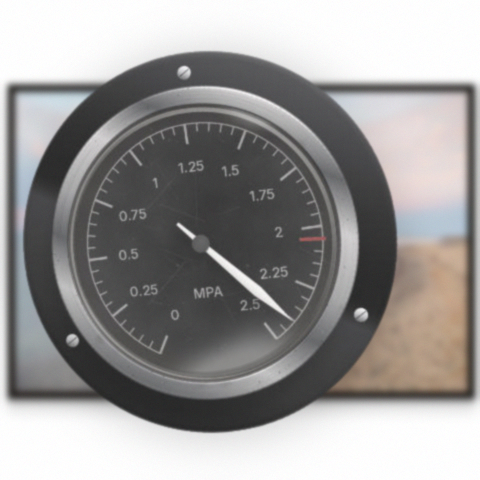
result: 2.4,MPa
